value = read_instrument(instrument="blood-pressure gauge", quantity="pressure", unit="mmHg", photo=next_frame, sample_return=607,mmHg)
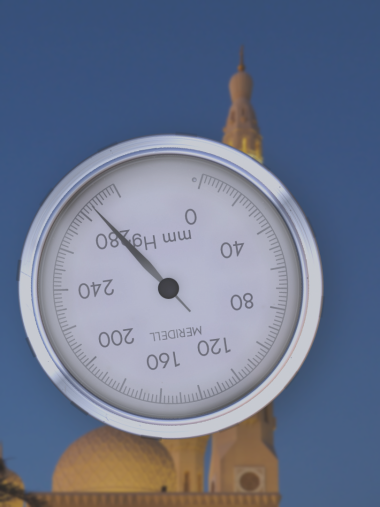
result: 286,mmHg
